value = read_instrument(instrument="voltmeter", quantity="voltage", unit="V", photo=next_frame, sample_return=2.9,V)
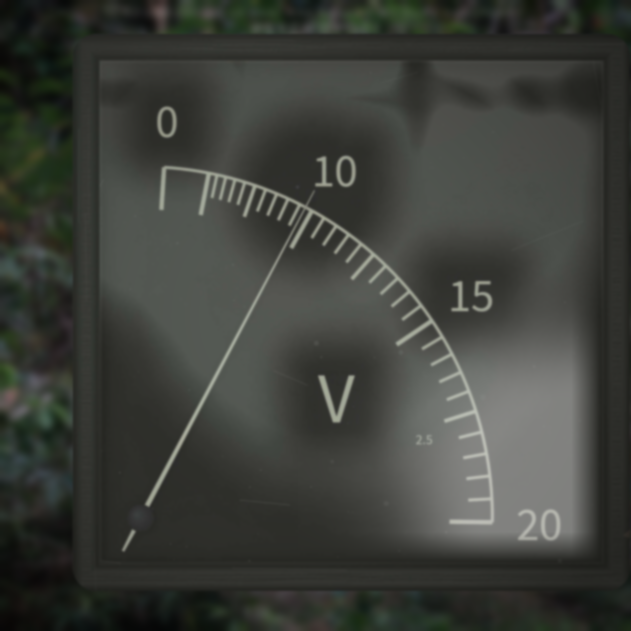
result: 9.75,V
